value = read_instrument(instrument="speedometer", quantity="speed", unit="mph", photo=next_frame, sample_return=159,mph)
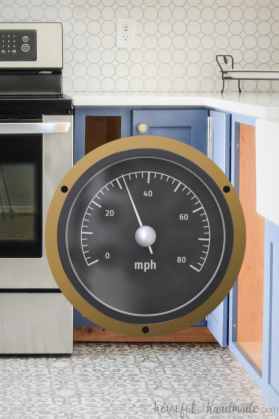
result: 32,mph
